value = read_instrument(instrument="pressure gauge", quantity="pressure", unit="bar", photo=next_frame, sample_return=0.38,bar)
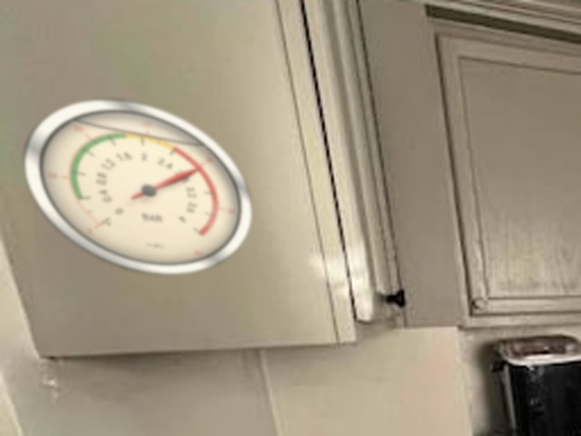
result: 2.8,bar
